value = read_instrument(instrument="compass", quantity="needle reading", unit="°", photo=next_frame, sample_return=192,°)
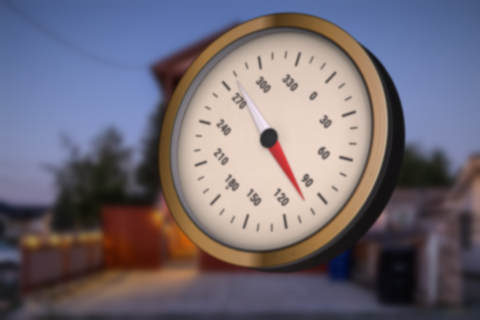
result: 100,°
